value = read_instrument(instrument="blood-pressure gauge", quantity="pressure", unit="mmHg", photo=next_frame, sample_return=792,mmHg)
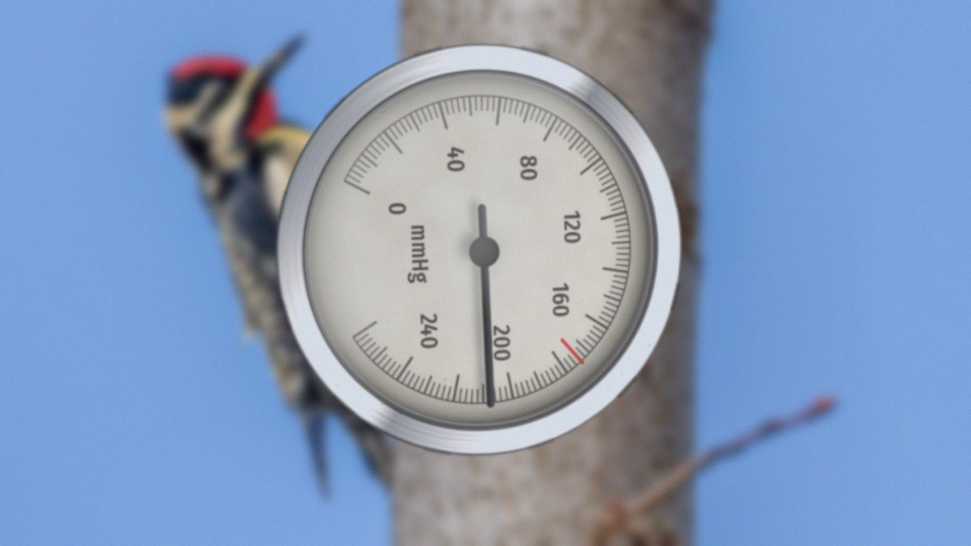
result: 208,mmHg
